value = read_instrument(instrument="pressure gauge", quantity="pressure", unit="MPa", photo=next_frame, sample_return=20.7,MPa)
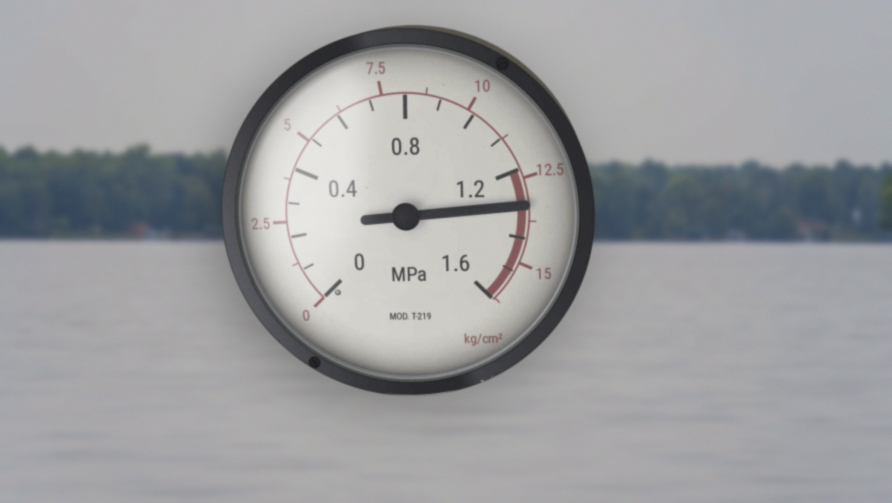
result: 1.3,MPa
